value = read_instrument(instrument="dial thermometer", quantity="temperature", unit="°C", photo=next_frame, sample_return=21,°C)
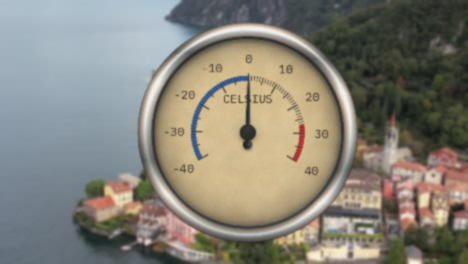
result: 0,°C
